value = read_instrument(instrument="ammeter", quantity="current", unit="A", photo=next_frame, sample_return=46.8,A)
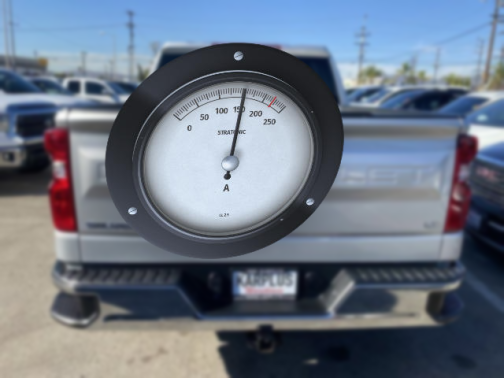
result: 150,A
